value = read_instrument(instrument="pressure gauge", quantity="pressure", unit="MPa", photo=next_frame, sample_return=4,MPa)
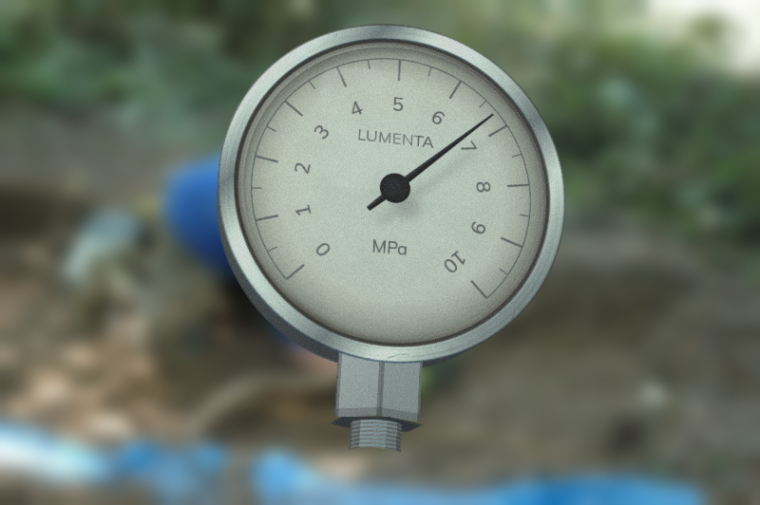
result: 6.75,MPa
